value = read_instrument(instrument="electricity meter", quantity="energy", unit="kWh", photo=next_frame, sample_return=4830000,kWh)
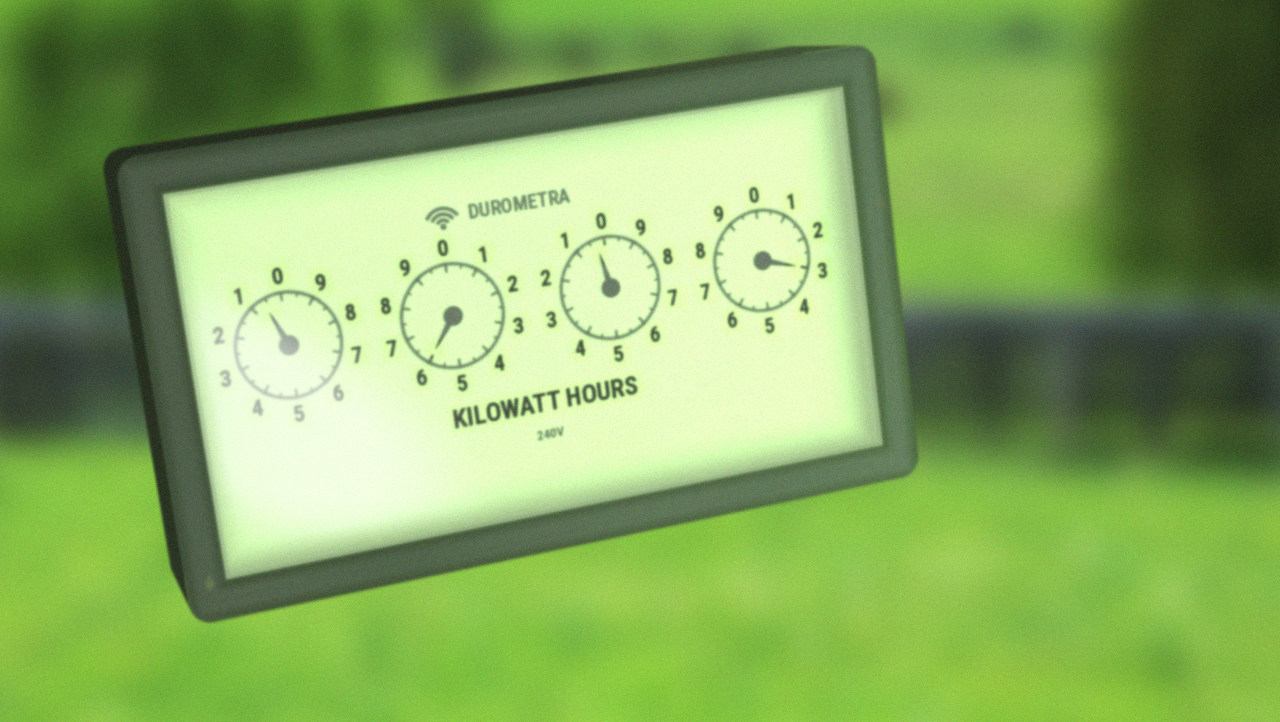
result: 603,kWh
